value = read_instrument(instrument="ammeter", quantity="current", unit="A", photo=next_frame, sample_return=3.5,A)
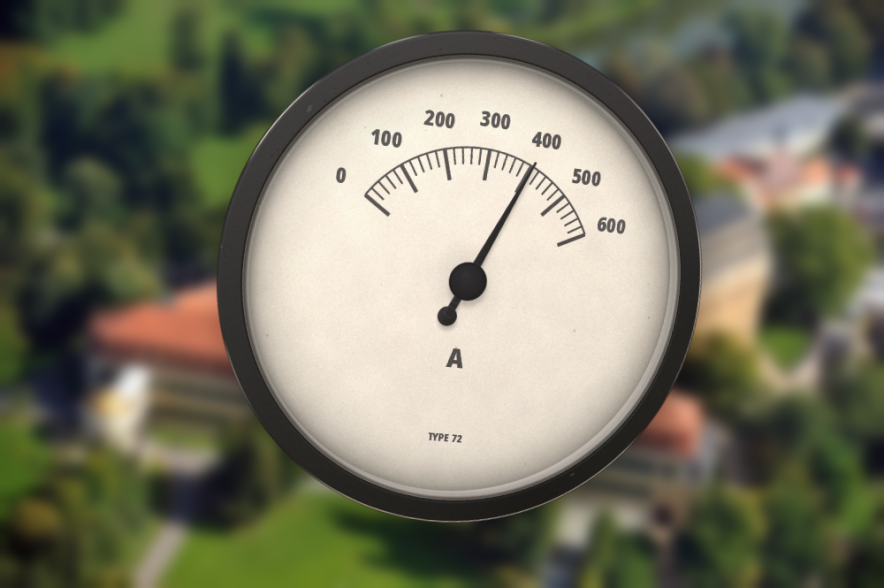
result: 400,A
